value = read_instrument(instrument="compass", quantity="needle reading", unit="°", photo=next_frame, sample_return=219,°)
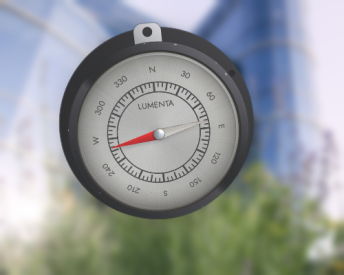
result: 260,°
